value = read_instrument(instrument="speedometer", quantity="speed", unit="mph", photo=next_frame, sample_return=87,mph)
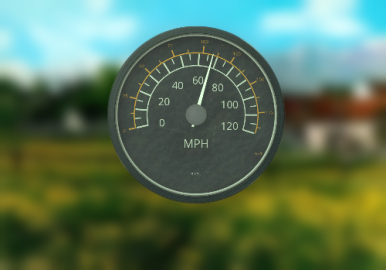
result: 67.5,mph
